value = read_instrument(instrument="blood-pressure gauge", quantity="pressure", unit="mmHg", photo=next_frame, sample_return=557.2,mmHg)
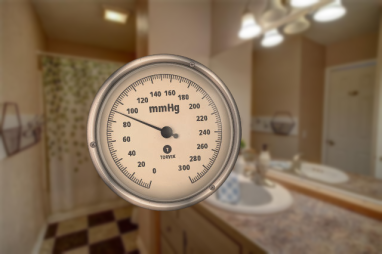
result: 90,mmHg
